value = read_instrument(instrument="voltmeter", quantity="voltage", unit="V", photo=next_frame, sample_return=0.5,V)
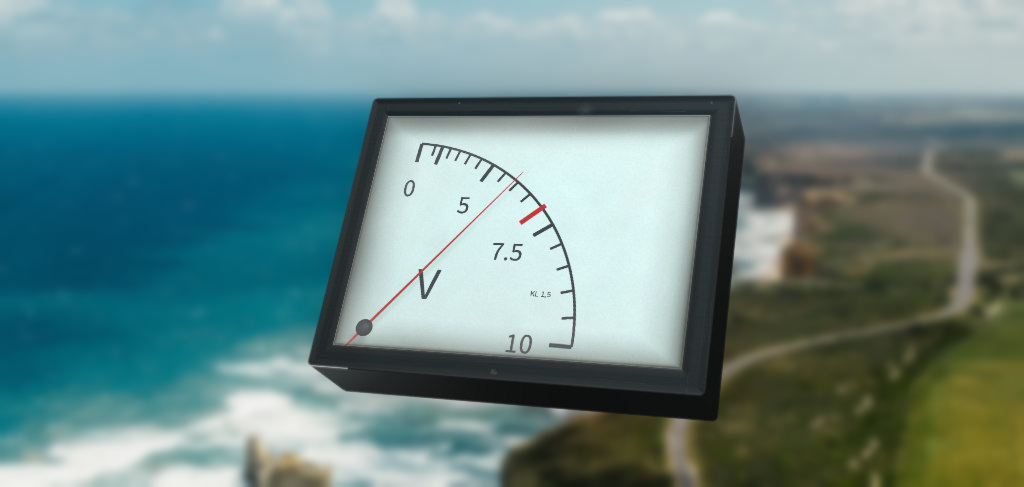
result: 6,V
